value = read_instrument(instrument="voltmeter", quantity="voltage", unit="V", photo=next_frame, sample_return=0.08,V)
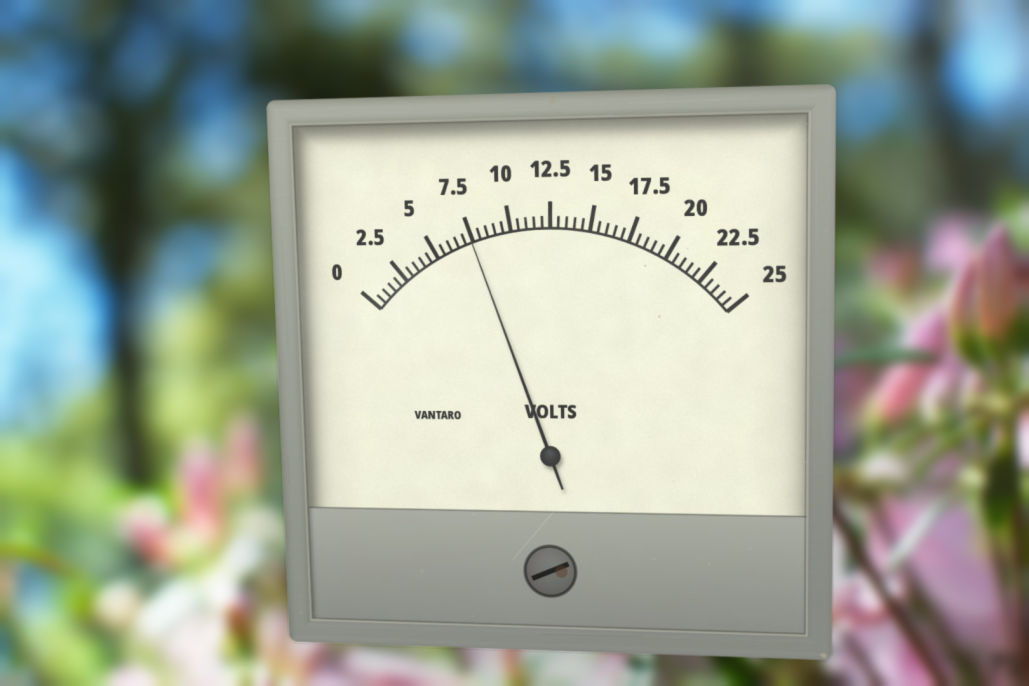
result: 7.5,V
